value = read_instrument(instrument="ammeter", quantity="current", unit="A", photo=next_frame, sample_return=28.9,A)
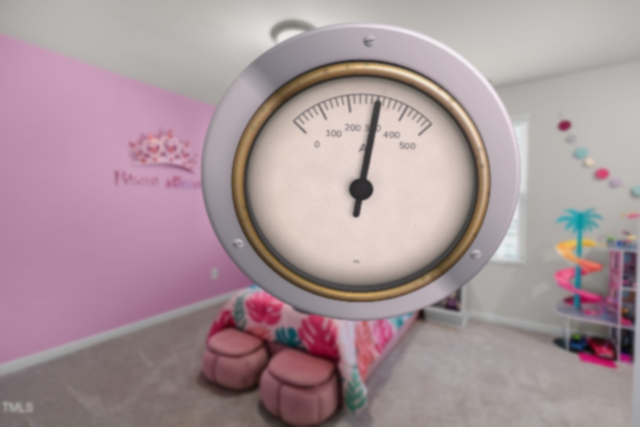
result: 300,A
